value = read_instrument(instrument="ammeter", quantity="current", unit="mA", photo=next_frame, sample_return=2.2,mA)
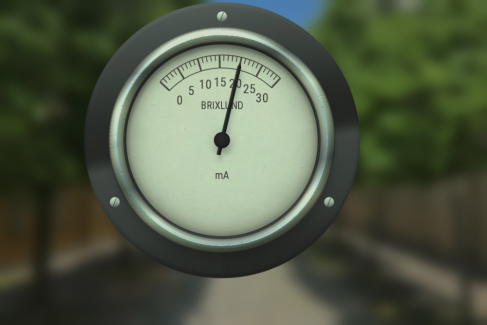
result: 20,mA
